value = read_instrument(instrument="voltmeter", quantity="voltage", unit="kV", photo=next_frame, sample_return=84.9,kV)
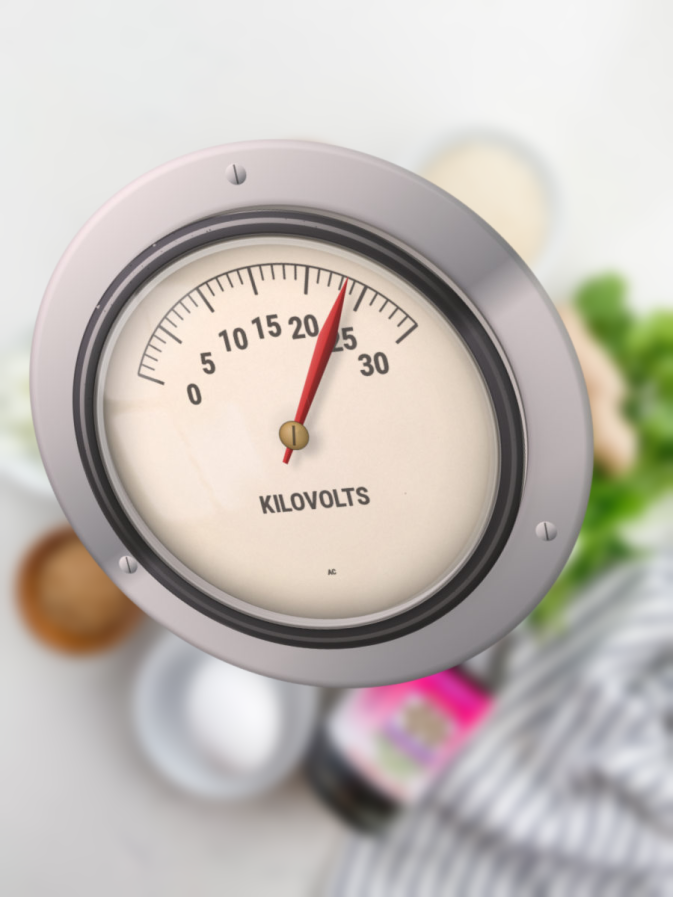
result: 23.5,kV
